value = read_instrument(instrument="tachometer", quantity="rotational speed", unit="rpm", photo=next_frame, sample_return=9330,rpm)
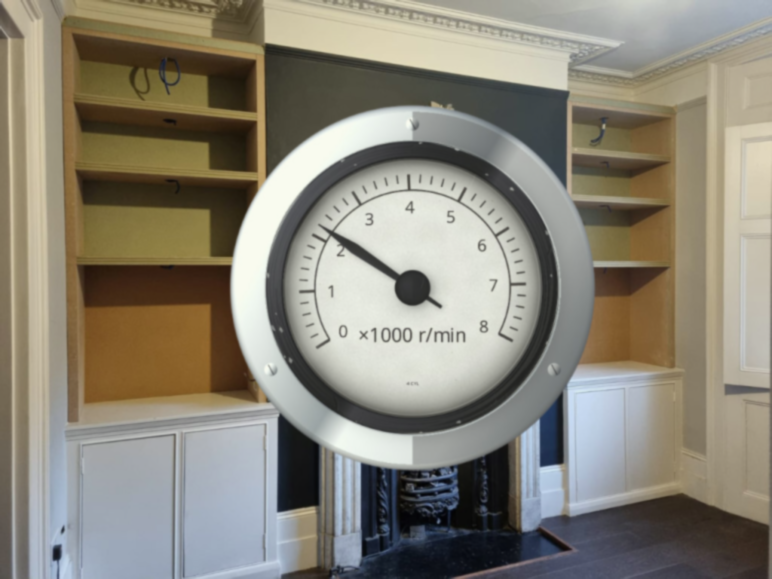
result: 2200,rpm
